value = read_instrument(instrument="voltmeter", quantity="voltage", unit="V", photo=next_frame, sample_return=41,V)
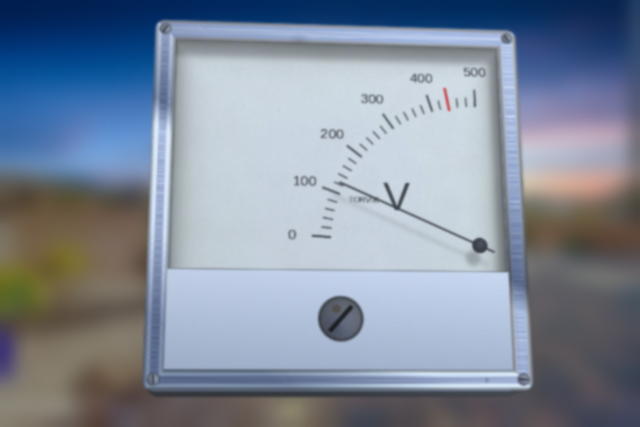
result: 120,V
